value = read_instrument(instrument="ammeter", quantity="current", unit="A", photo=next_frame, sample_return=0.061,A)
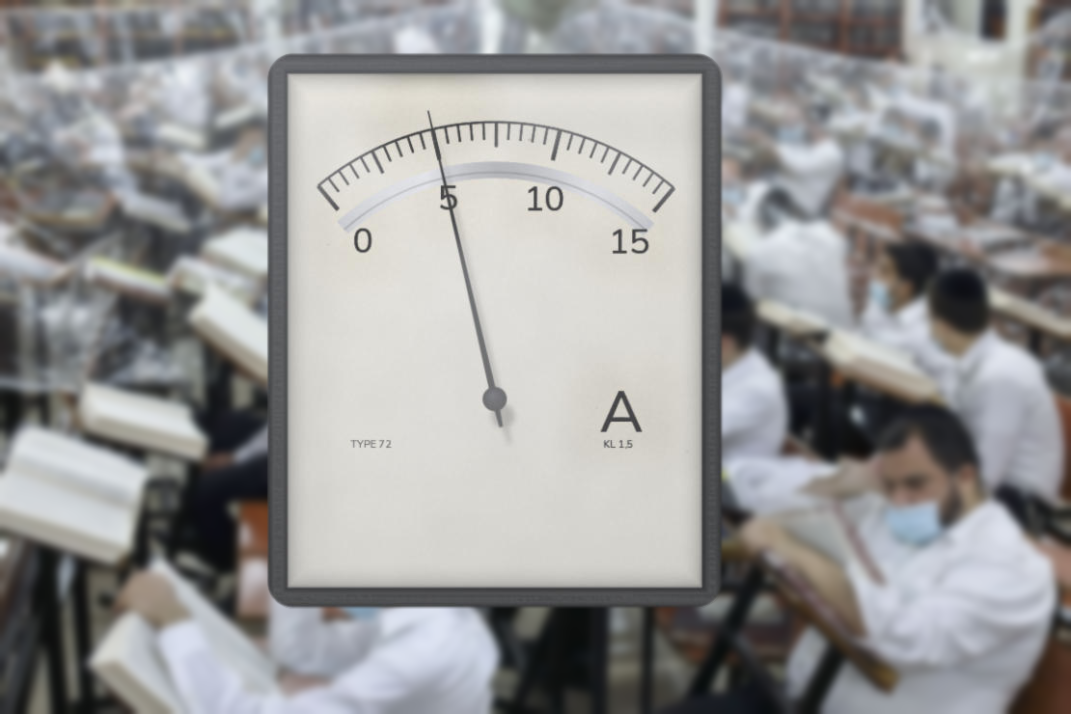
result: 5,A
